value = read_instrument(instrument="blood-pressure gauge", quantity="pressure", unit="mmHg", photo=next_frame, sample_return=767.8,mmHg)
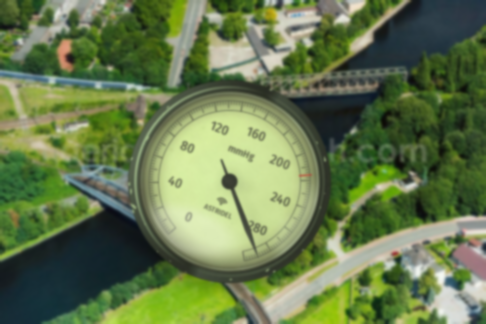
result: 290,mmHg
